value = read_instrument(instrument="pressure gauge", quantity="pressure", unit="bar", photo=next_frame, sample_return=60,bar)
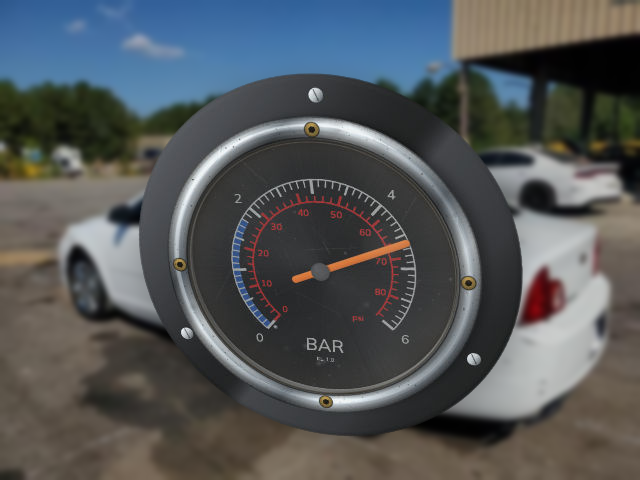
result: 4.6,bar
